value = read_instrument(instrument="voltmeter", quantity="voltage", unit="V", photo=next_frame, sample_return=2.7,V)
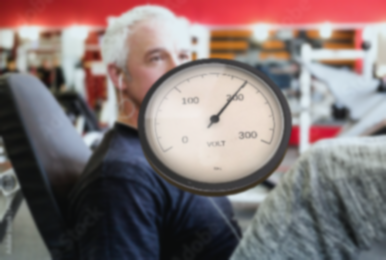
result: 200,V
